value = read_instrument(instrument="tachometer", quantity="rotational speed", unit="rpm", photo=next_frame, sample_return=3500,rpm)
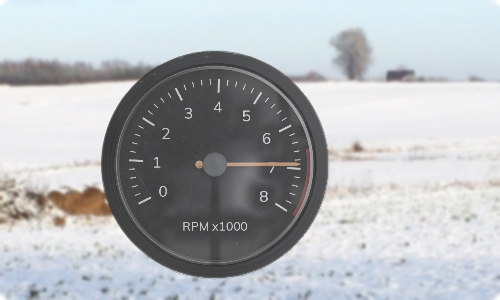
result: 6900,rpm
